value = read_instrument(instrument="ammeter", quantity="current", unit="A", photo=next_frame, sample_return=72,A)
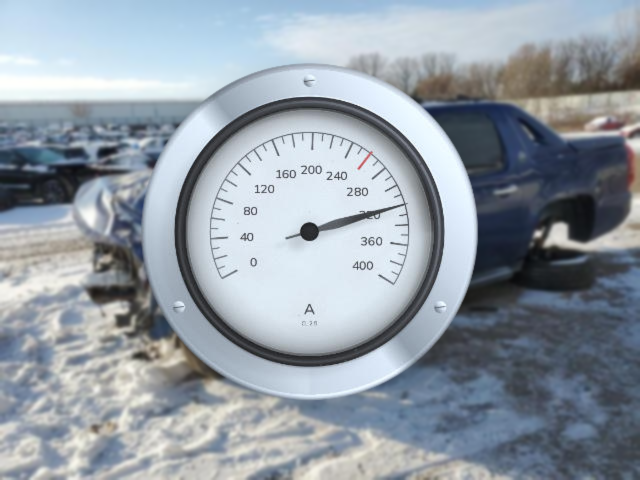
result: 320,A
